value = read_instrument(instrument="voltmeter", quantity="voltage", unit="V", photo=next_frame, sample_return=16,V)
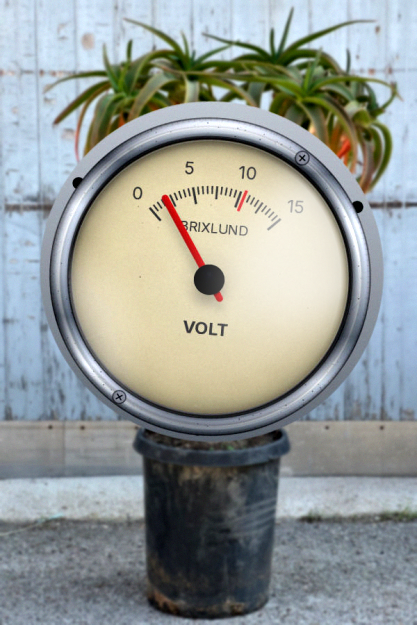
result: 2,V
